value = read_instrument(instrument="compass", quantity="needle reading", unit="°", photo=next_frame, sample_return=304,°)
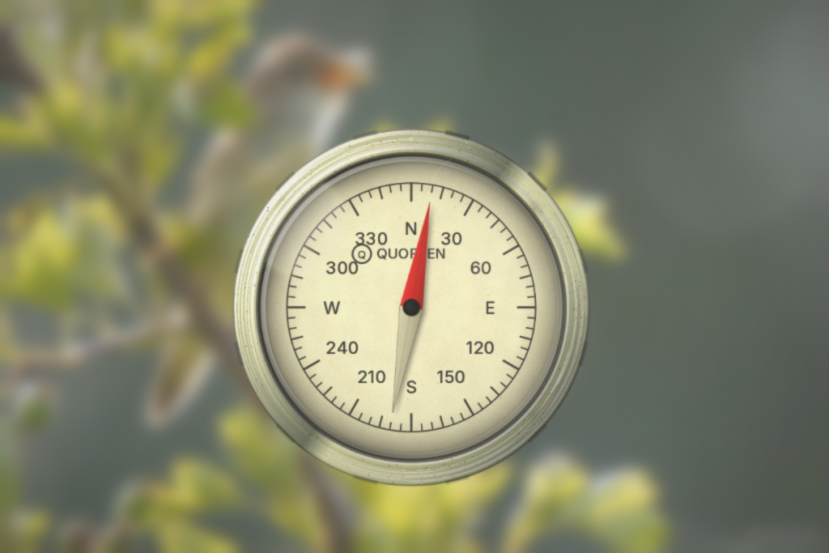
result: 10,°
